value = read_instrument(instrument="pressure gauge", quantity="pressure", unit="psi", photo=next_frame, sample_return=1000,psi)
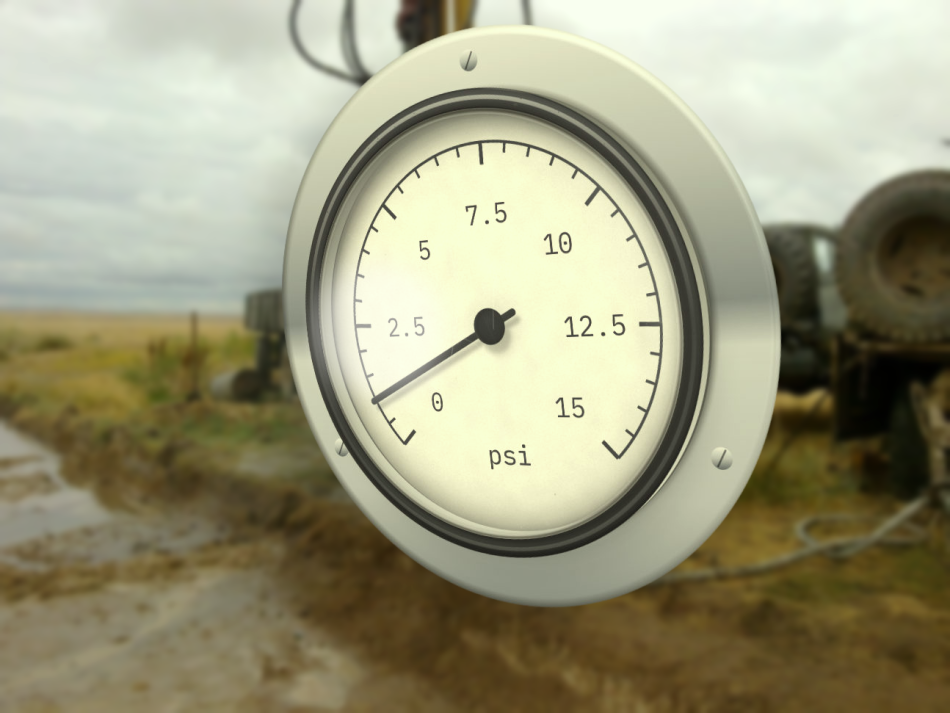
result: 1,psi
